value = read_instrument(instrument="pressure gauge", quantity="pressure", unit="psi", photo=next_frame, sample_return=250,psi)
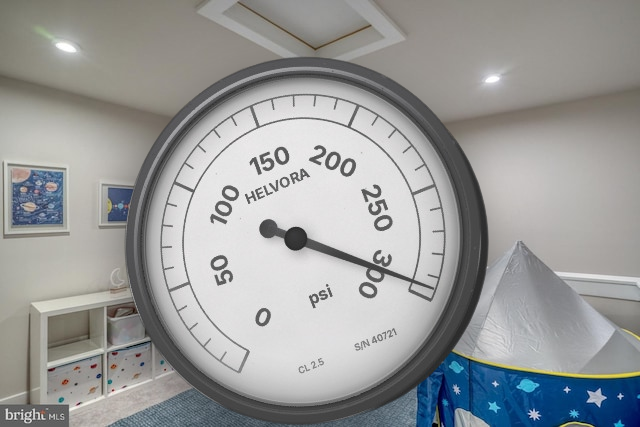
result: 295,psi
